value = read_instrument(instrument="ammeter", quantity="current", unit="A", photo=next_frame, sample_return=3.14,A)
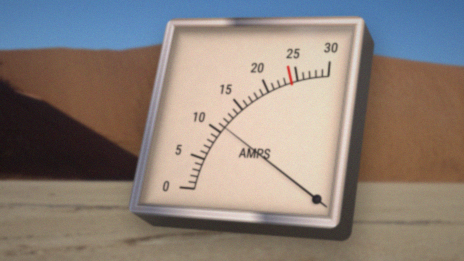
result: 11,A
